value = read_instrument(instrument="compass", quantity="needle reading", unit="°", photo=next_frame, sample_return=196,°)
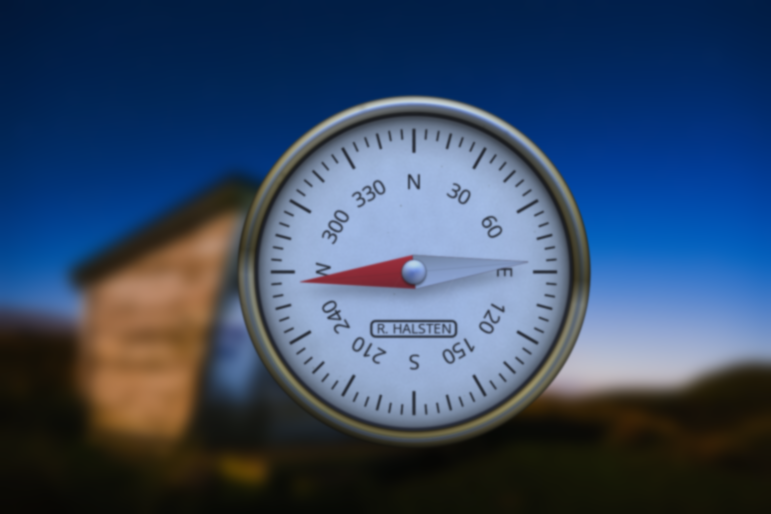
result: 265,°
